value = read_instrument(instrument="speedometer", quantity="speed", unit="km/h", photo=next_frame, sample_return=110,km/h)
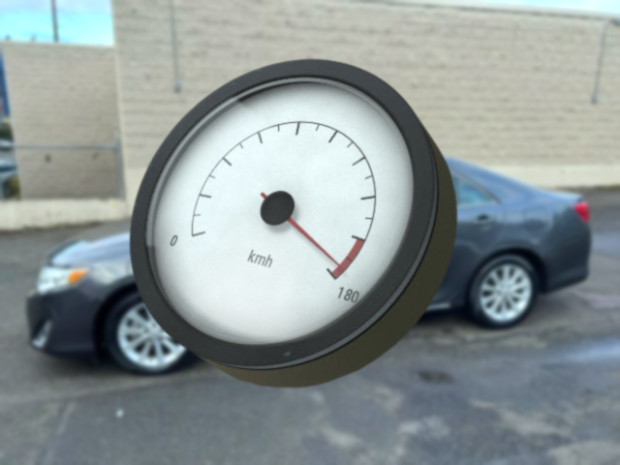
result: 175,km/h
